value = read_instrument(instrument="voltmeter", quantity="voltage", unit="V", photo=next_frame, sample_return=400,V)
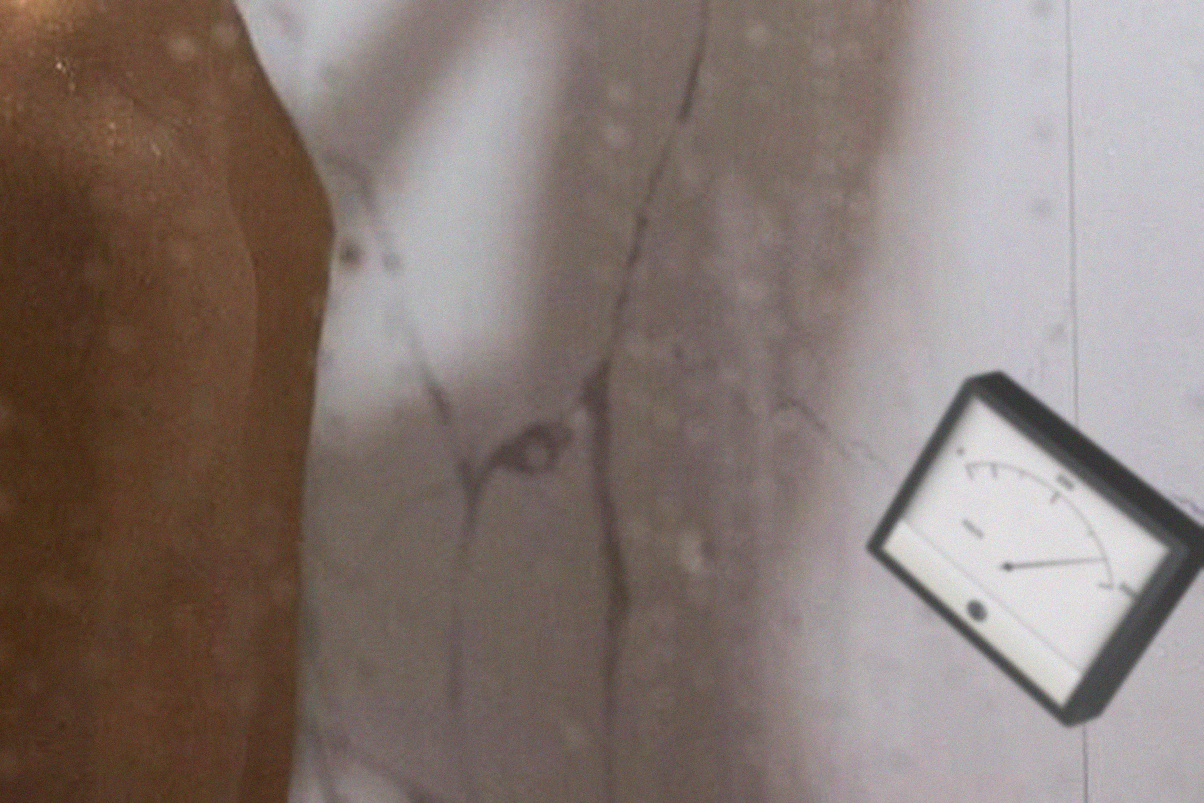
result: 275,V
